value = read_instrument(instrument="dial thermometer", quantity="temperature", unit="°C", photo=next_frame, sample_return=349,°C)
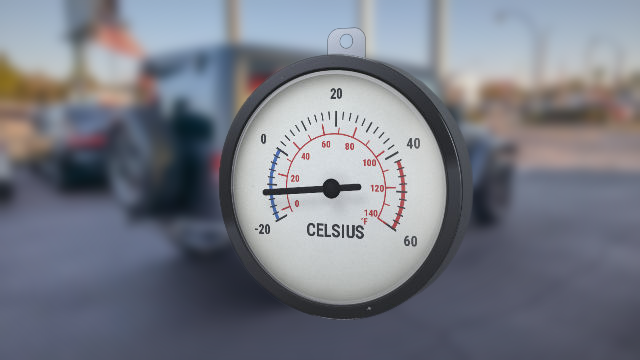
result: -12,°C
